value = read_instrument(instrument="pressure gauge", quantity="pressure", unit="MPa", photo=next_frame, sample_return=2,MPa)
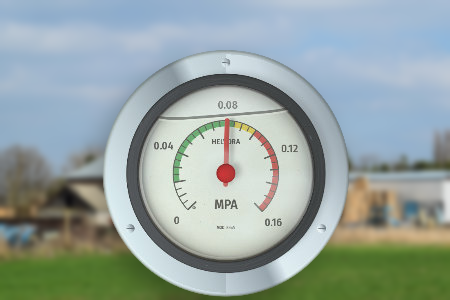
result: 0.08,MPa
